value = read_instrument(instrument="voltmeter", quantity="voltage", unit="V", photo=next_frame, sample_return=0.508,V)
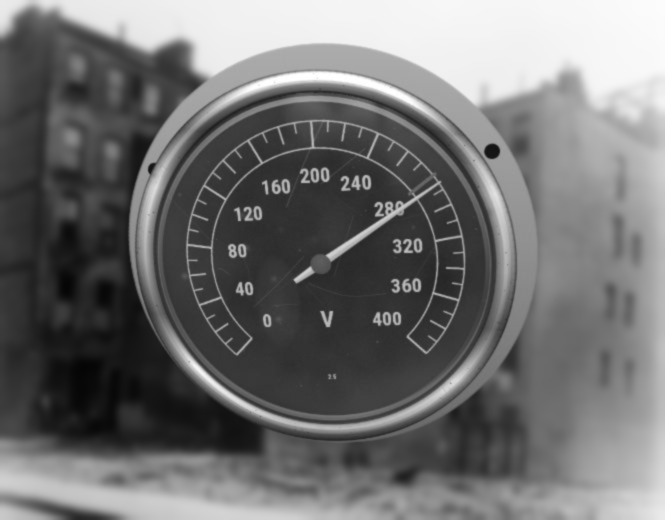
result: 285,V
